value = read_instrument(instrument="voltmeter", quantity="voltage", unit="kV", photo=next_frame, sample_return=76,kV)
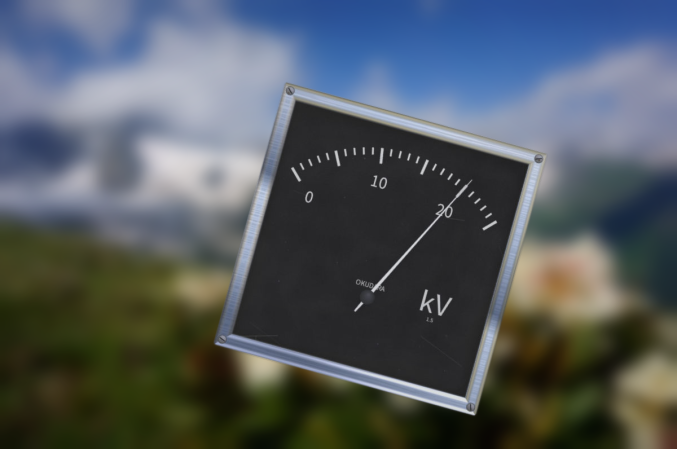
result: 20,kV
